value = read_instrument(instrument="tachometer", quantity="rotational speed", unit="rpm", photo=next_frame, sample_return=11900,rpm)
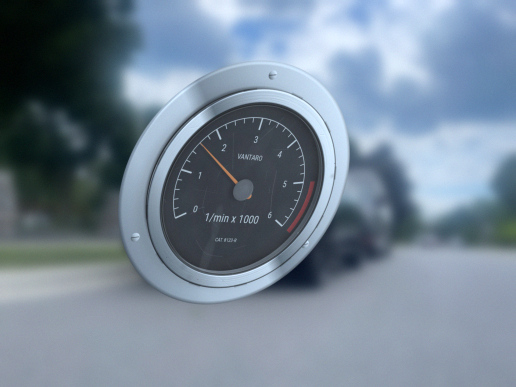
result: 1600,rpm
